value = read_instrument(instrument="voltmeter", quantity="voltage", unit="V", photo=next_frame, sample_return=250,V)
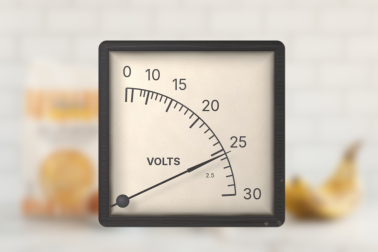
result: 25.5,V
